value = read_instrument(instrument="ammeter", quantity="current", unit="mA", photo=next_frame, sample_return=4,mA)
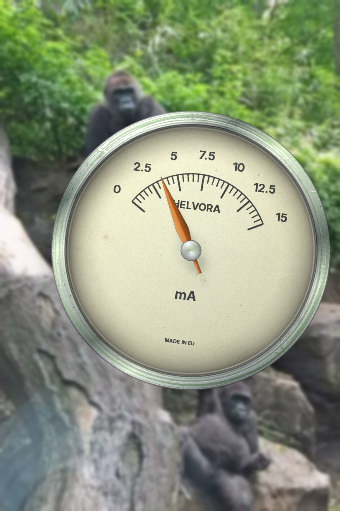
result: 3.5,mA
